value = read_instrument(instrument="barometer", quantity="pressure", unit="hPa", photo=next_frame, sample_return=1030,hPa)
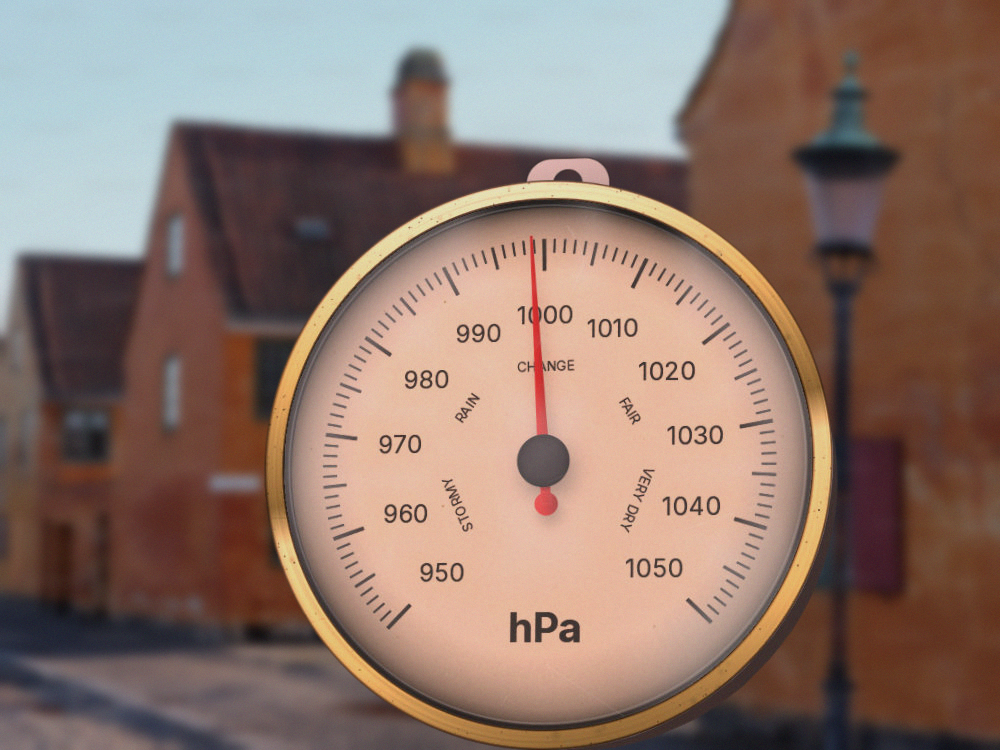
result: 999,hPa
